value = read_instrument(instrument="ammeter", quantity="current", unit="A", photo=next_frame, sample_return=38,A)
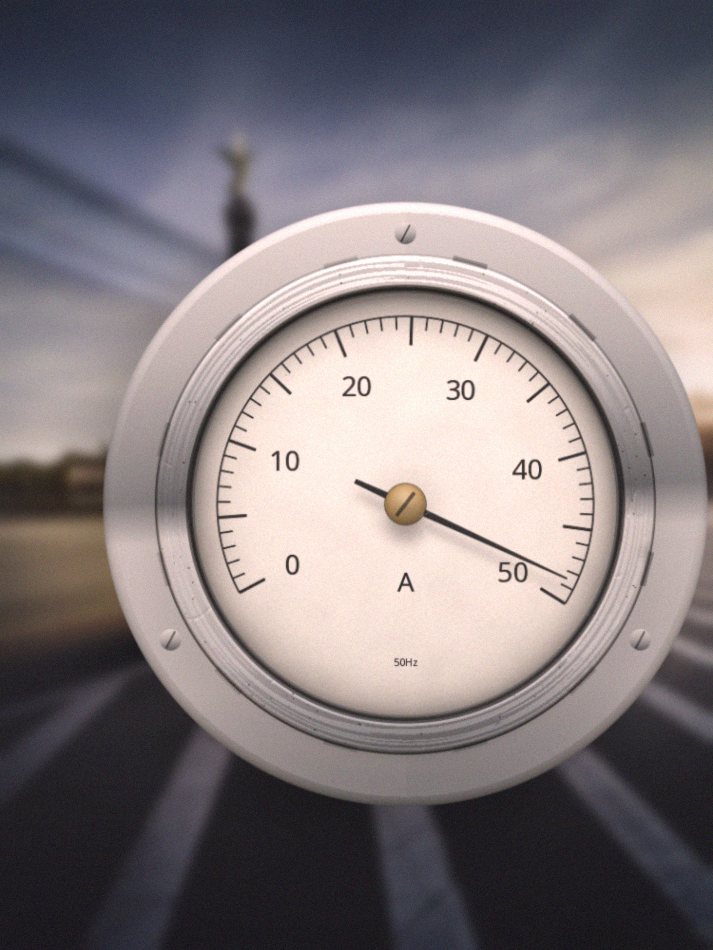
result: 48.5,A
